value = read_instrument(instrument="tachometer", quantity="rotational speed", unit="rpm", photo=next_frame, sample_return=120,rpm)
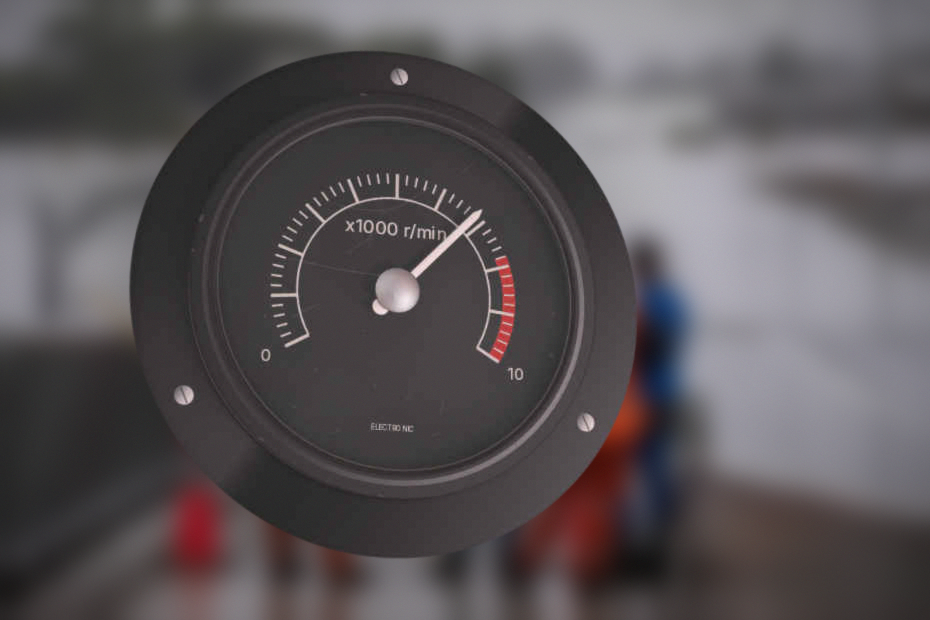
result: 6800,rpm
